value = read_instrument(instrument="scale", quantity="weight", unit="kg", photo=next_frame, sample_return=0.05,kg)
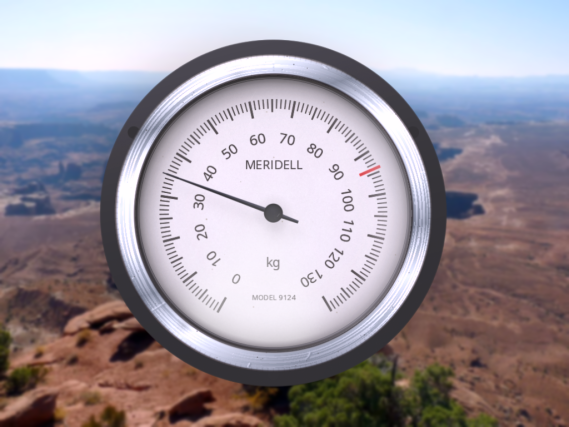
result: 35,kg
